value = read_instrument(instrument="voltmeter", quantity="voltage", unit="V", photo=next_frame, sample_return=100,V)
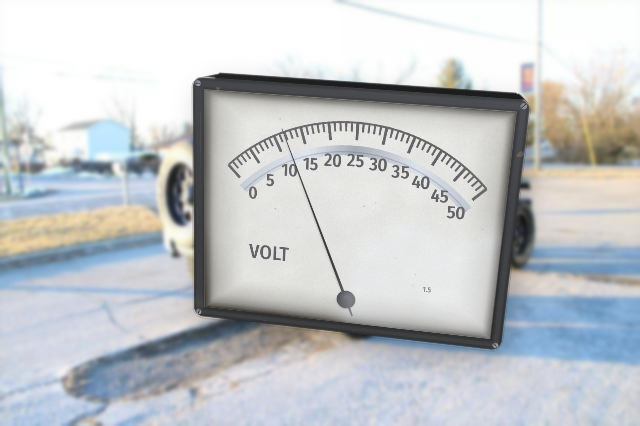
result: 12,V
